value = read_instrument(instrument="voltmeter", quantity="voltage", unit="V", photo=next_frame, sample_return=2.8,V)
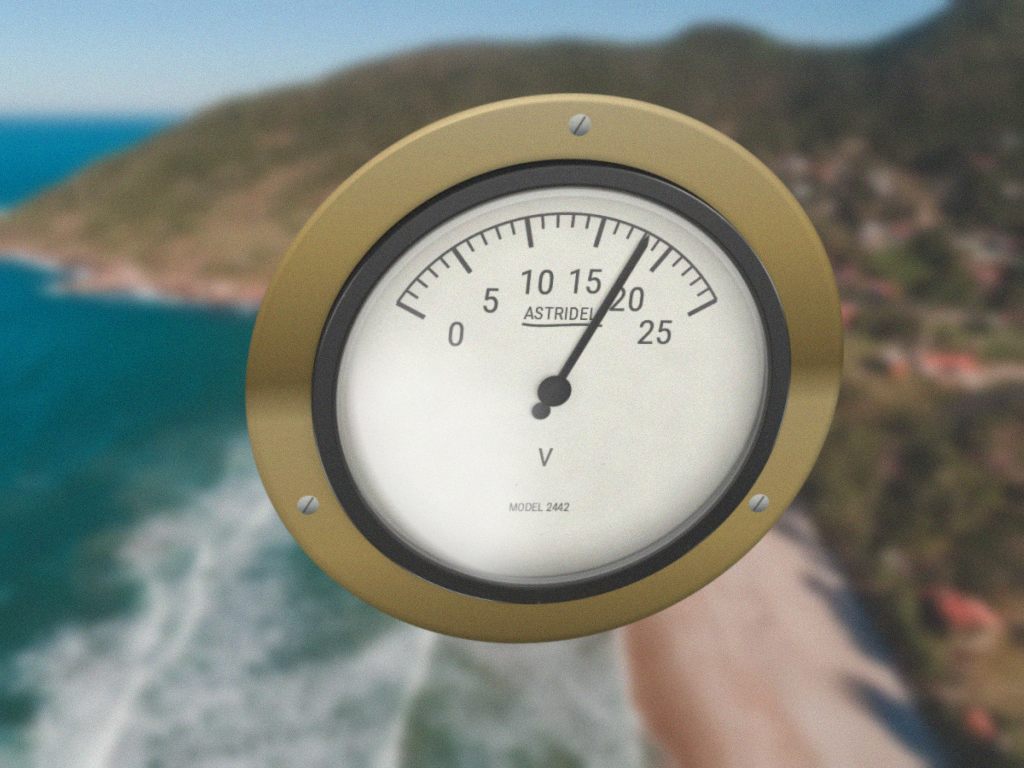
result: 18,V
